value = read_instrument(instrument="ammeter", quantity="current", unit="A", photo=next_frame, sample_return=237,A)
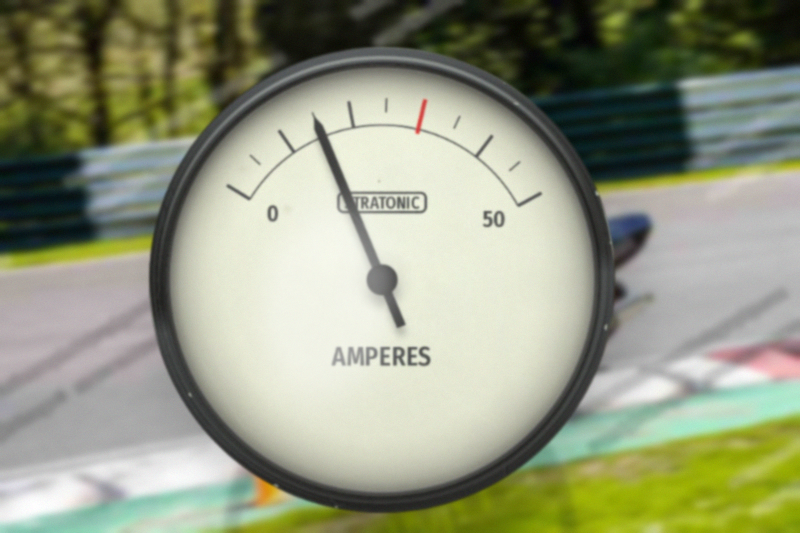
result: 15,A
